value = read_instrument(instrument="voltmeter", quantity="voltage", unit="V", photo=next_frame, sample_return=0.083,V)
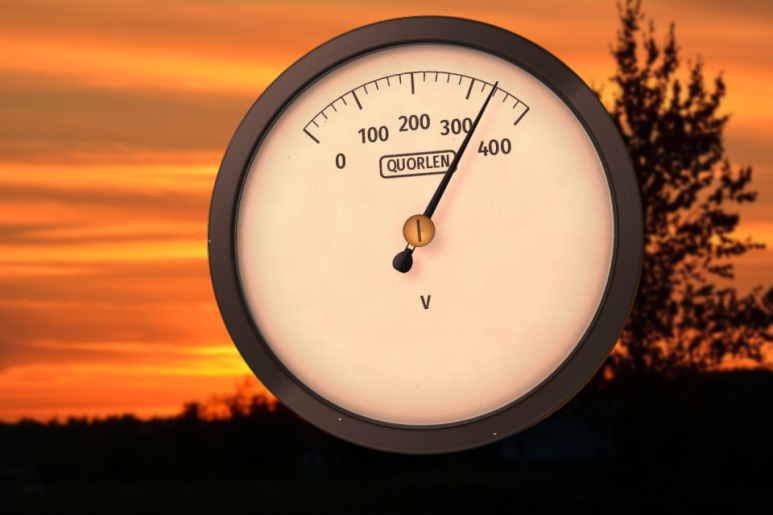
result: 340,V
